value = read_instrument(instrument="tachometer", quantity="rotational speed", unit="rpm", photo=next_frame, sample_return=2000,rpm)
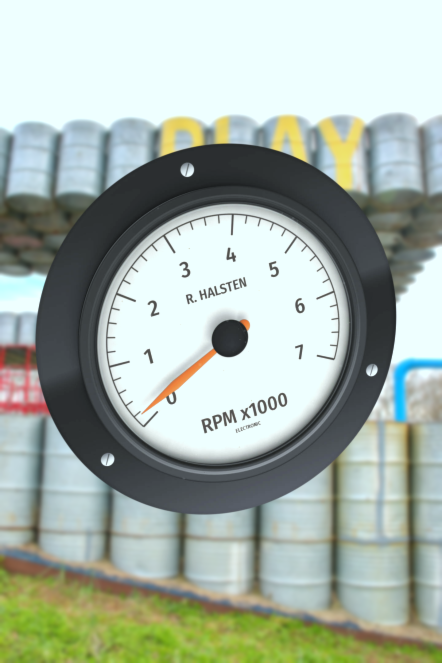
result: 200,rpm
